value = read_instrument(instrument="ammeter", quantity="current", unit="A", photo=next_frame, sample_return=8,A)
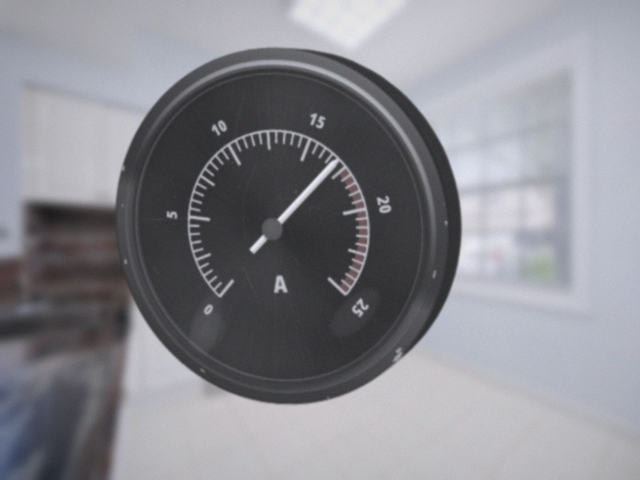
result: 17,A
